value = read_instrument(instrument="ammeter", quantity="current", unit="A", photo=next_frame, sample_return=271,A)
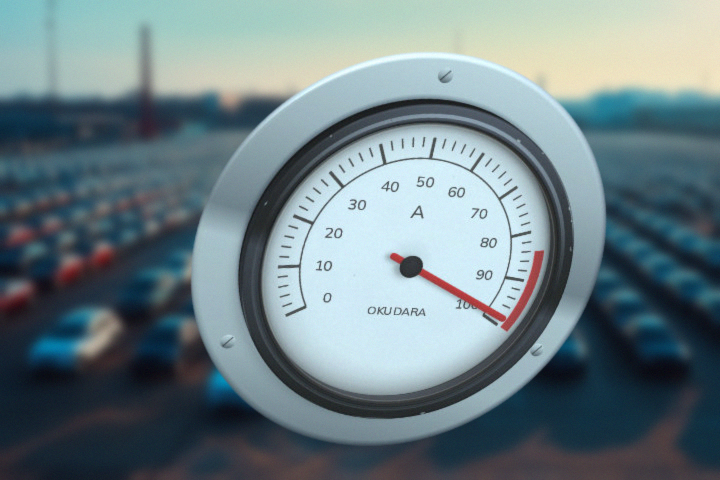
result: 98,A
